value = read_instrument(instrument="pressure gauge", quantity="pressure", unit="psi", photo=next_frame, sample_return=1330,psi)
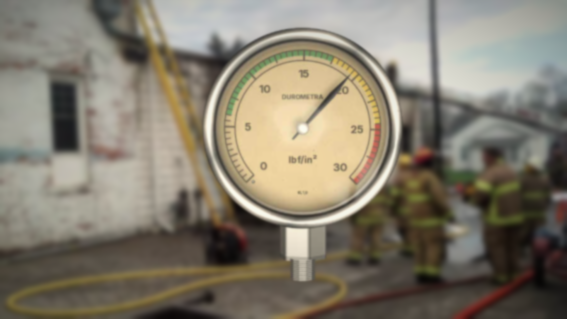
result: 19.5,psi
